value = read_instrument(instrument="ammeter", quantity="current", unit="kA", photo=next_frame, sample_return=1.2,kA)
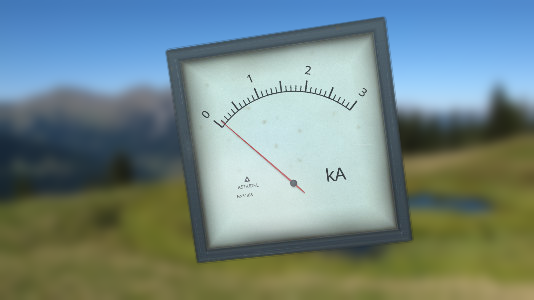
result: 0.1,kA
